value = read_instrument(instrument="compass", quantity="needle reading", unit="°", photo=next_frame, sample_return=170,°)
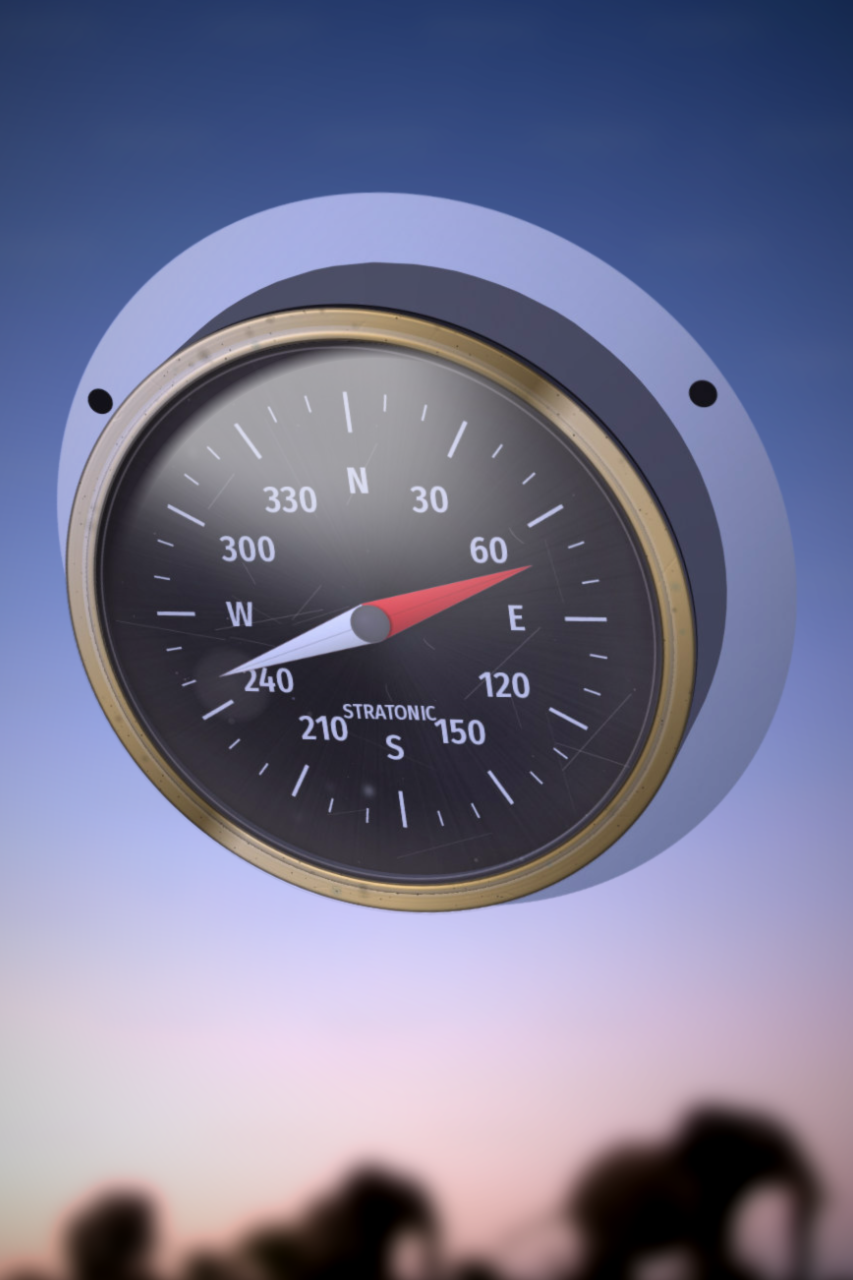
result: 70,°
